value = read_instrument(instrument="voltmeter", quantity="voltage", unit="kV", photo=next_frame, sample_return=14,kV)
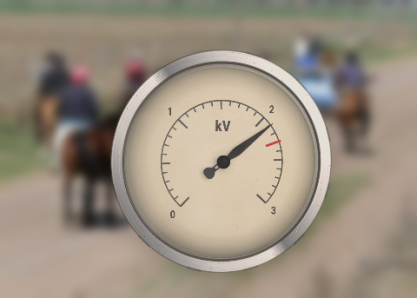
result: 2.1,kV
